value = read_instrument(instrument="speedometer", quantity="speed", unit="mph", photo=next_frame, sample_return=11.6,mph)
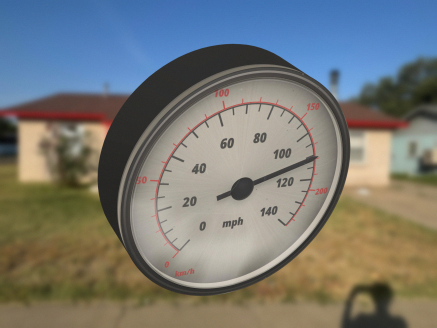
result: 110,mph
